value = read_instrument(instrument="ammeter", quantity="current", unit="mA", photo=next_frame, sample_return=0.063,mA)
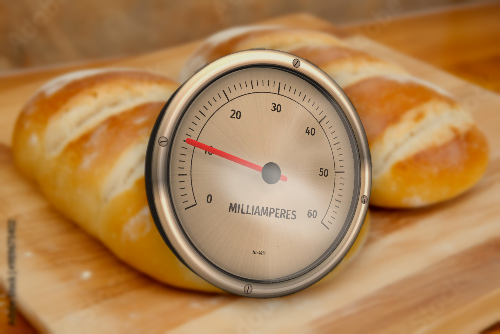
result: 10,mA
